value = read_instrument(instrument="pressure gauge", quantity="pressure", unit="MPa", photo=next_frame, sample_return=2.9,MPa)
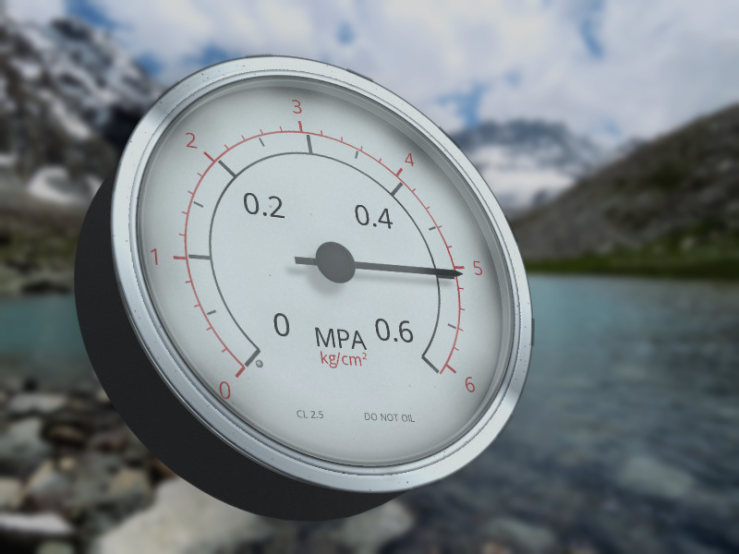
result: 0.5,MPa
